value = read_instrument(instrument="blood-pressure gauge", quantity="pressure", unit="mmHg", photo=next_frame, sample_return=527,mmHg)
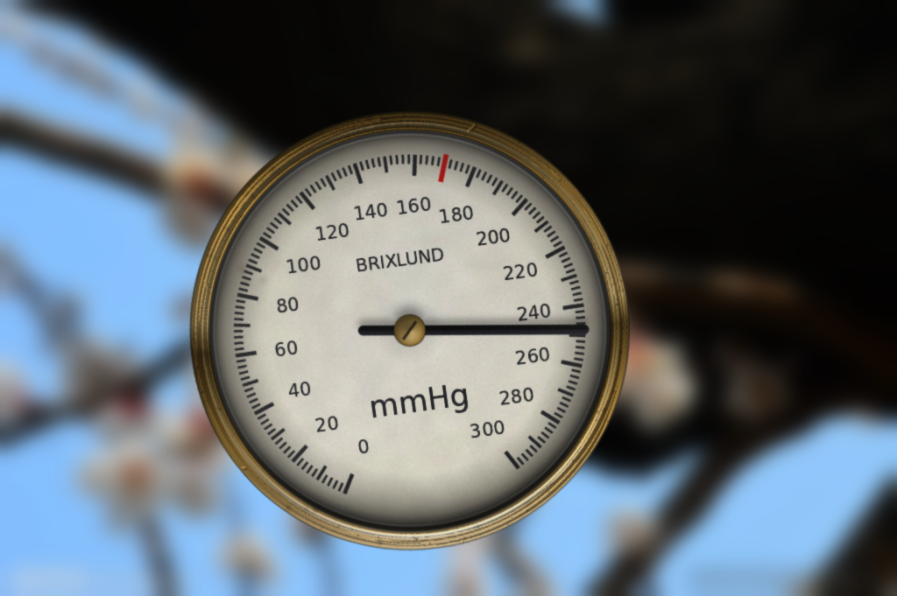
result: 248,mmHg
